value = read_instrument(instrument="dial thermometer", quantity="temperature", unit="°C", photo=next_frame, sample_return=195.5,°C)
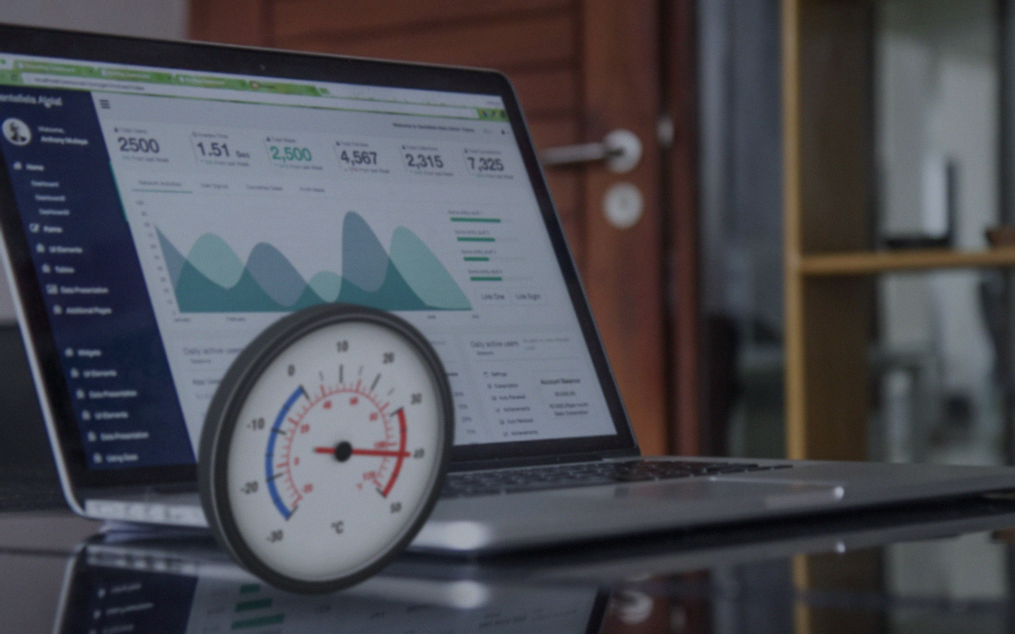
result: 40,°C
